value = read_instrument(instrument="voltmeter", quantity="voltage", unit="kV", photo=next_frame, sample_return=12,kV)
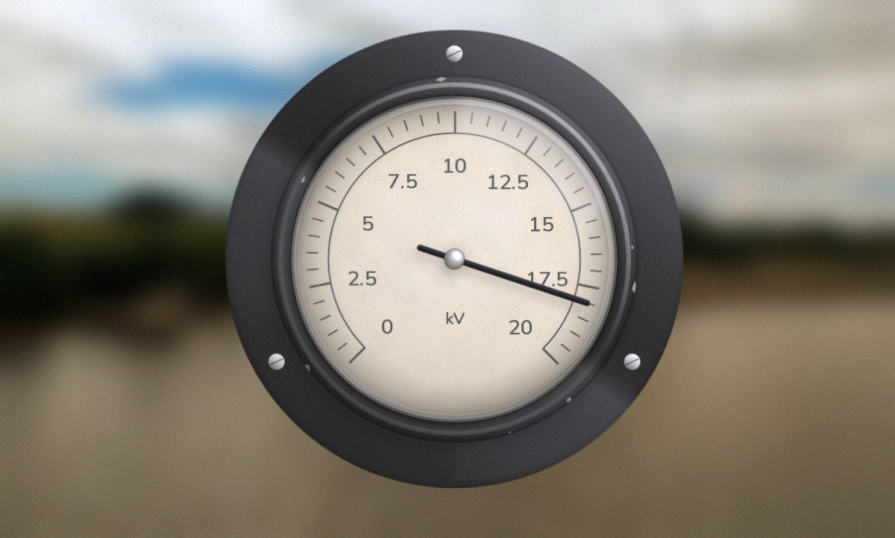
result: 18,kV
